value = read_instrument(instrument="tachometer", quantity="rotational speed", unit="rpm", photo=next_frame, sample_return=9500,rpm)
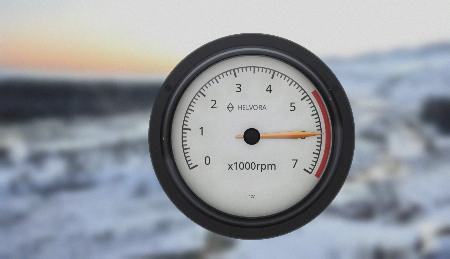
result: 6000,rpm
